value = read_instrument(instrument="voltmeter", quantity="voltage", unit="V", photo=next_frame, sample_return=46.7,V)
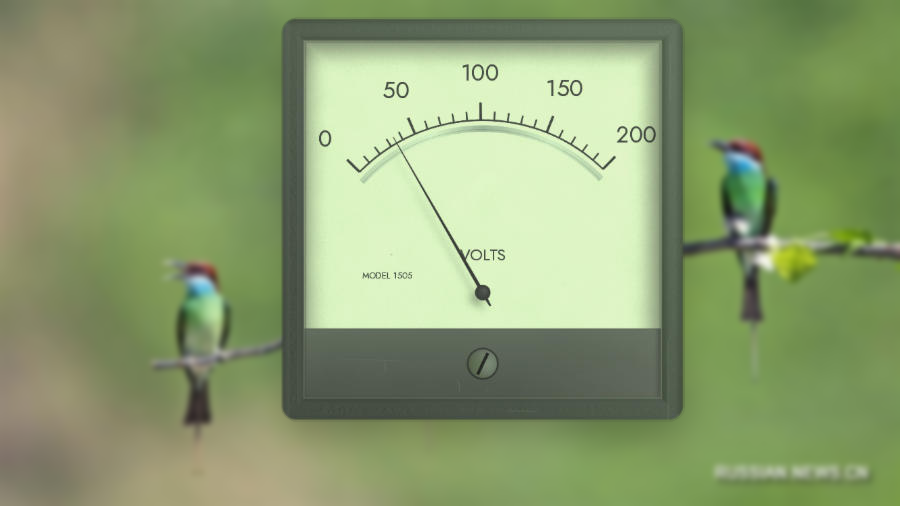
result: 35,V
